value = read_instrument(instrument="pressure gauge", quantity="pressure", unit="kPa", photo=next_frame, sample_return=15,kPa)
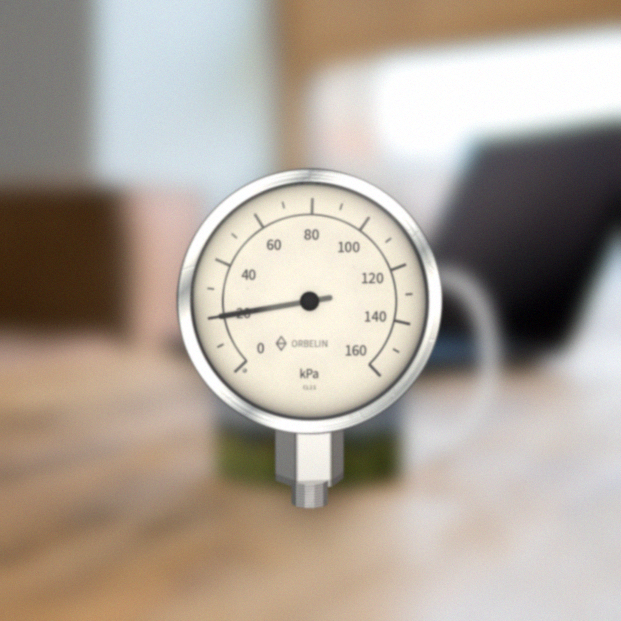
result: 20,kPa
